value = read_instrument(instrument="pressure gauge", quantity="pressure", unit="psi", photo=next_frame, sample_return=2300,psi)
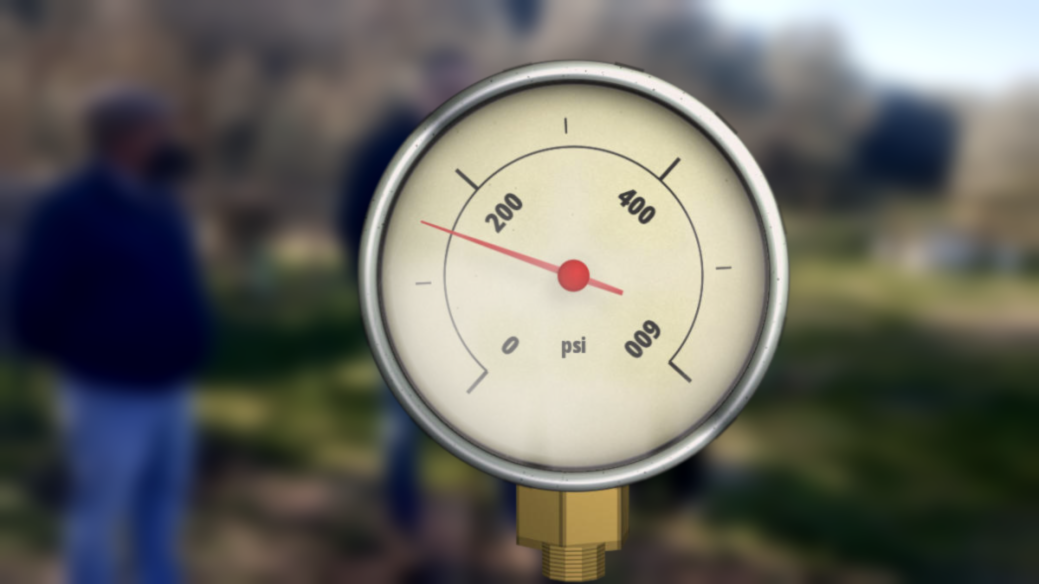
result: 150,psi
